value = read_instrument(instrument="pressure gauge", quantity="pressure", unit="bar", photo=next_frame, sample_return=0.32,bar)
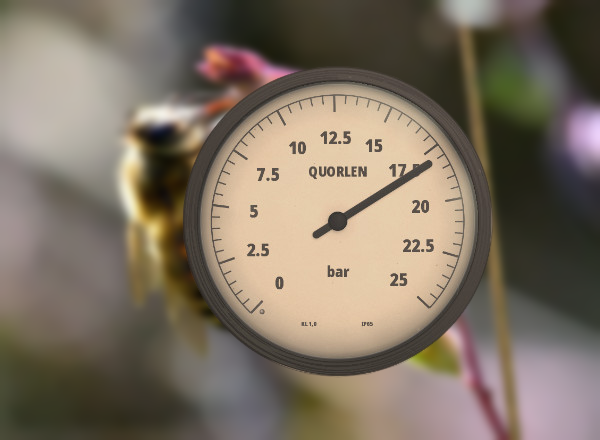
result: 18,bar
